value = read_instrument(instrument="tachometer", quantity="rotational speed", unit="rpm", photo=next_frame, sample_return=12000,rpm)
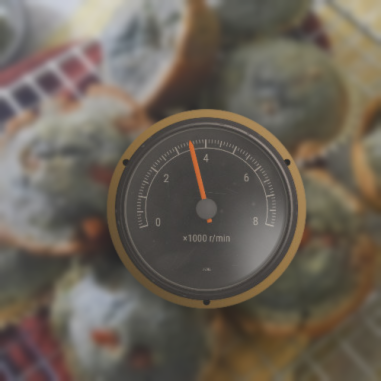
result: 3500,rpm
